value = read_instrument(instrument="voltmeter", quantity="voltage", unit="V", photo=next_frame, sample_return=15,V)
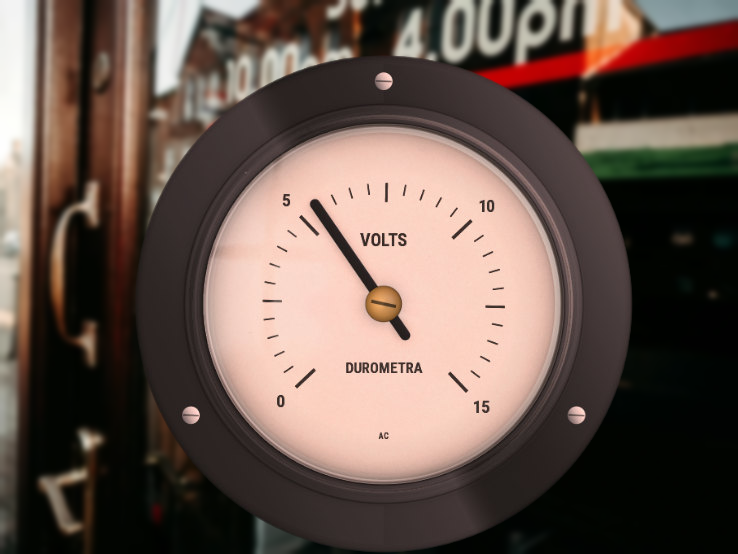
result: 5.5,V
